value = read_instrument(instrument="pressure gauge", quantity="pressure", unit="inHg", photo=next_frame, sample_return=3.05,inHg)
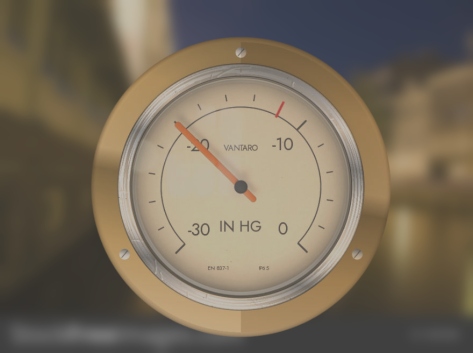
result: -20,inHg
